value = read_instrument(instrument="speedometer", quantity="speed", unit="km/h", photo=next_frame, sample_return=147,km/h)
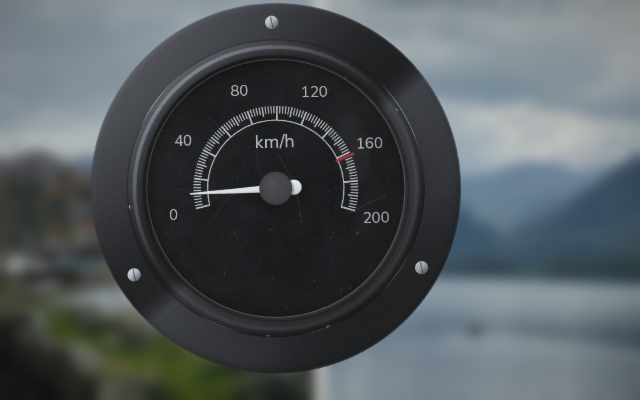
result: 10,km/h
